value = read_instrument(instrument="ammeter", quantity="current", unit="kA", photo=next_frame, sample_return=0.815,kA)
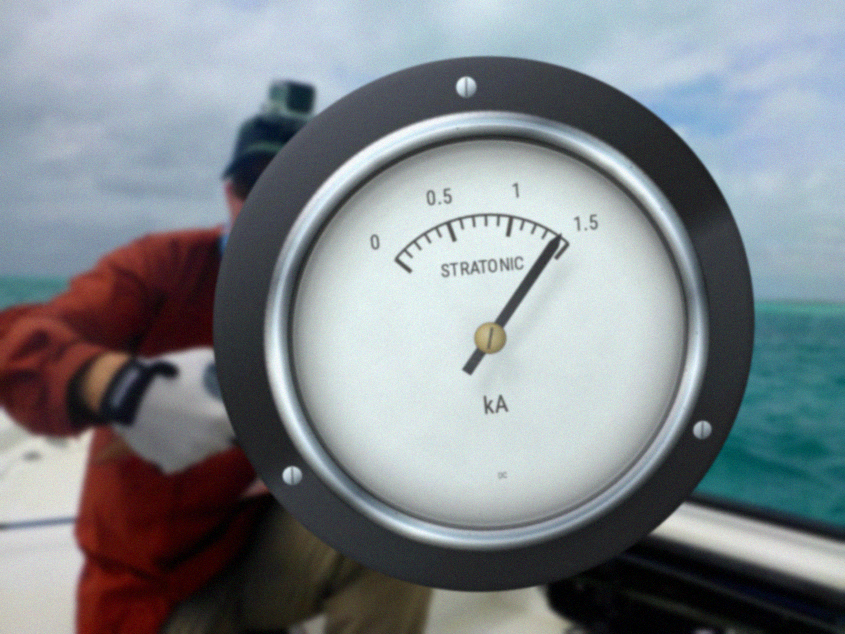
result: 1.4,kA
